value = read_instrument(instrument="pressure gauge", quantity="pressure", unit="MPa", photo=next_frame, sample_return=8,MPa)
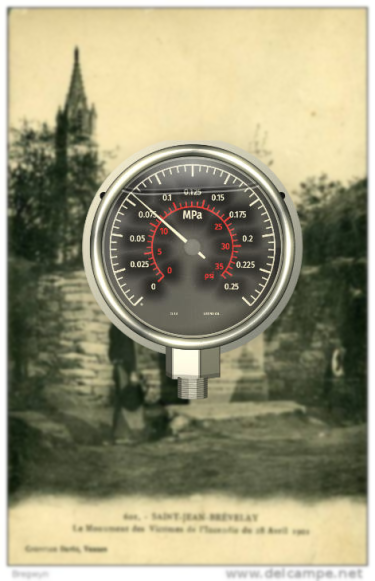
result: 0.08,MPa
